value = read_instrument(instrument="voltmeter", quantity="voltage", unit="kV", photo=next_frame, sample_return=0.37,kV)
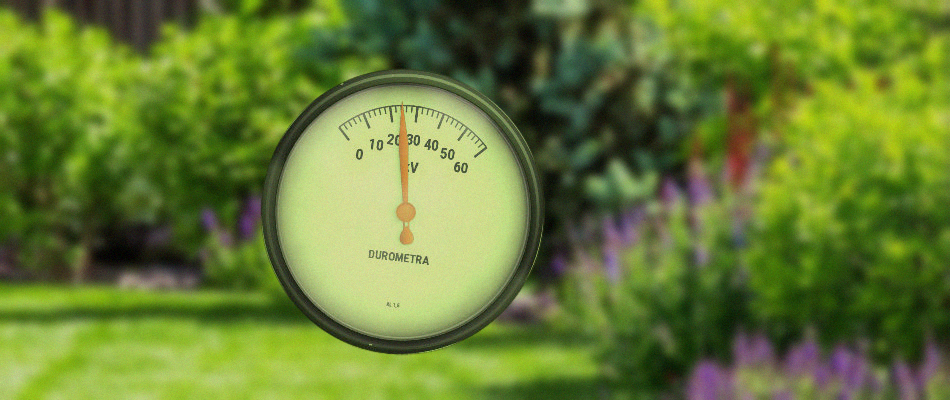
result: 24,kV
